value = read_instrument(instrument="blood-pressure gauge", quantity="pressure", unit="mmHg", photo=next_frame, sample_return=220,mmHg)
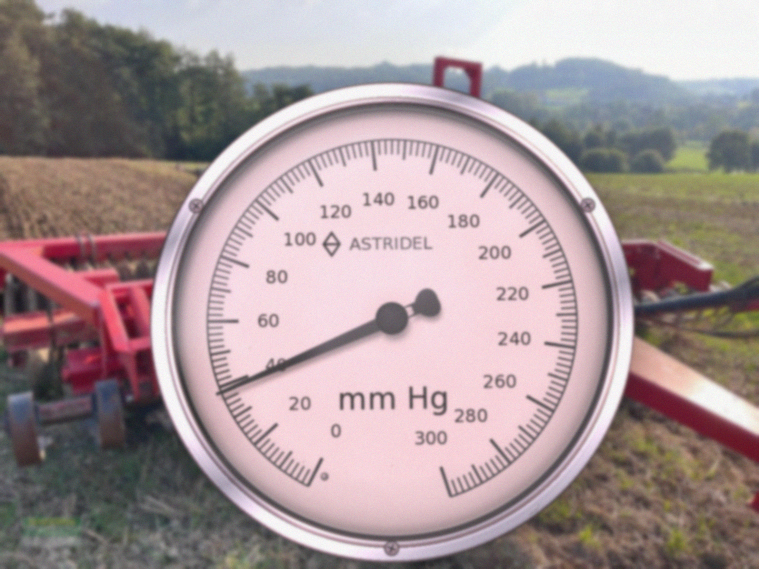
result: 38,mmHg
